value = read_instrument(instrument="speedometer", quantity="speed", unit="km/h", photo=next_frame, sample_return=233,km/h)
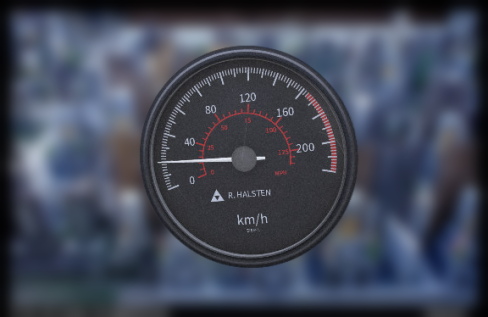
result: 20,km/h
